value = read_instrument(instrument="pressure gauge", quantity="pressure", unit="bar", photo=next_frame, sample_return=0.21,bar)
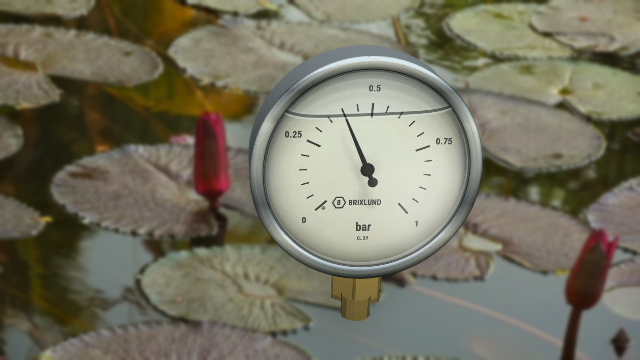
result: 0.4,bar
